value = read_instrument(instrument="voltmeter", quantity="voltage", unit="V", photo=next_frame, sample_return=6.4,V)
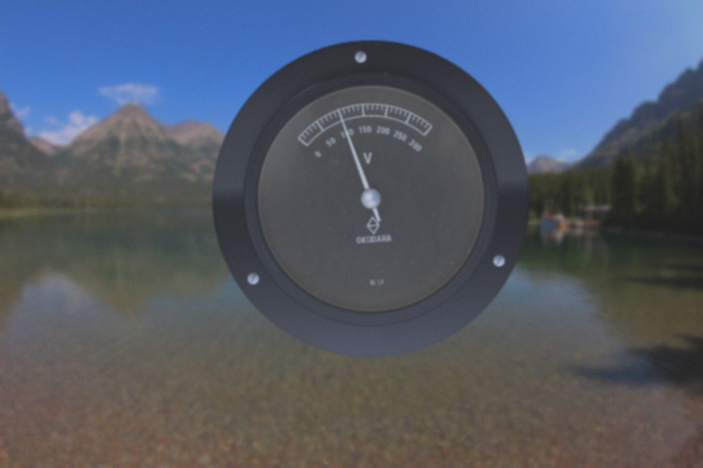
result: 100,V
